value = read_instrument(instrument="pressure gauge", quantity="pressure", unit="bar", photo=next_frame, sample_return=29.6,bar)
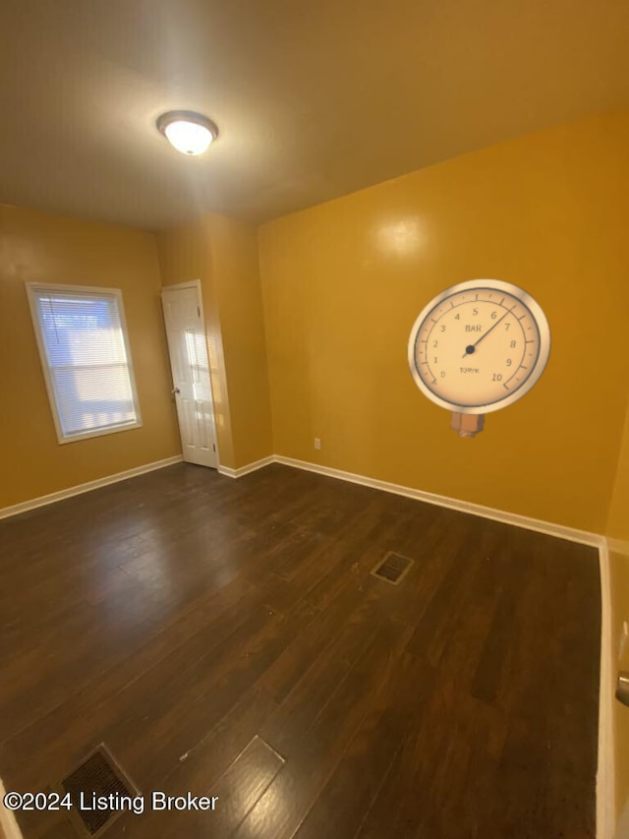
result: 6.5,bar
